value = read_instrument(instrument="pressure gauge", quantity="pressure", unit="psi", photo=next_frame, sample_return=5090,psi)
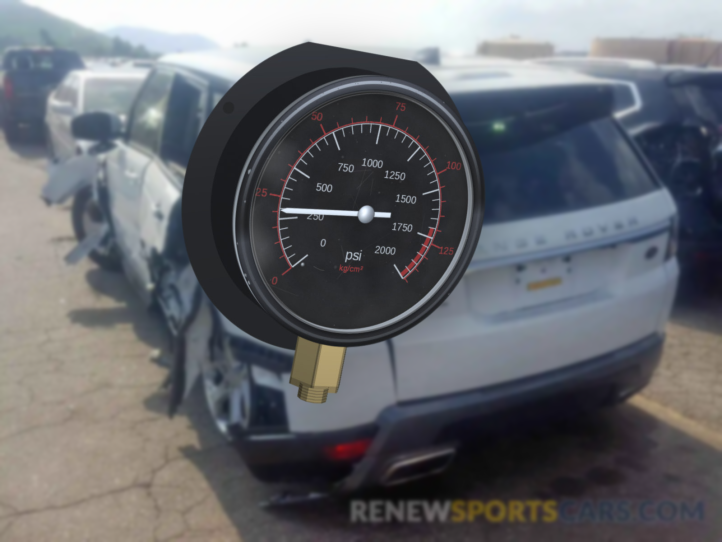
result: 300,psi
